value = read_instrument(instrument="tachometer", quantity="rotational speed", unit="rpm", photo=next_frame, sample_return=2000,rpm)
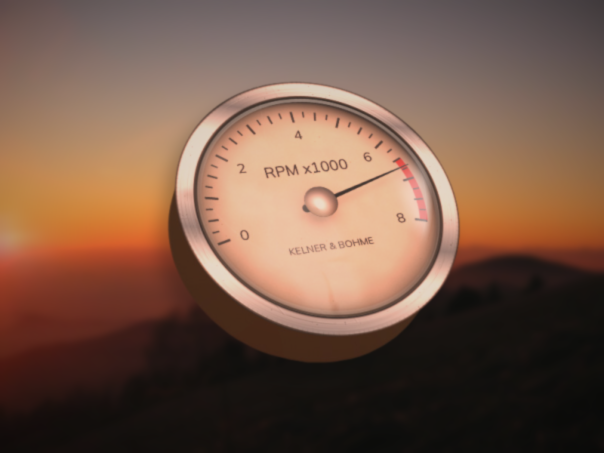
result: 6750,rpm
